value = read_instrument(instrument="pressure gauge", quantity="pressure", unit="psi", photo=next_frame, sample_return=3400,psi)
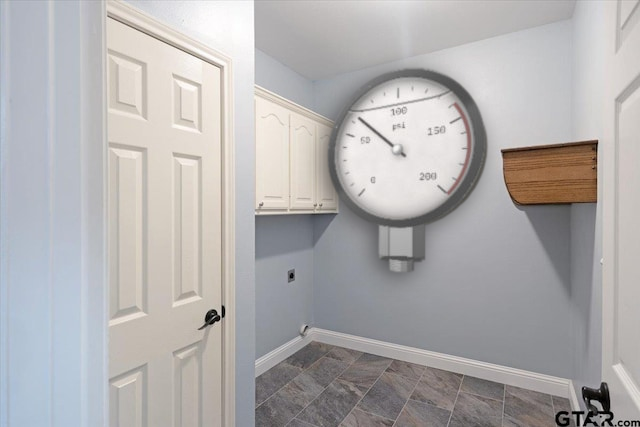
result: 65,psi
